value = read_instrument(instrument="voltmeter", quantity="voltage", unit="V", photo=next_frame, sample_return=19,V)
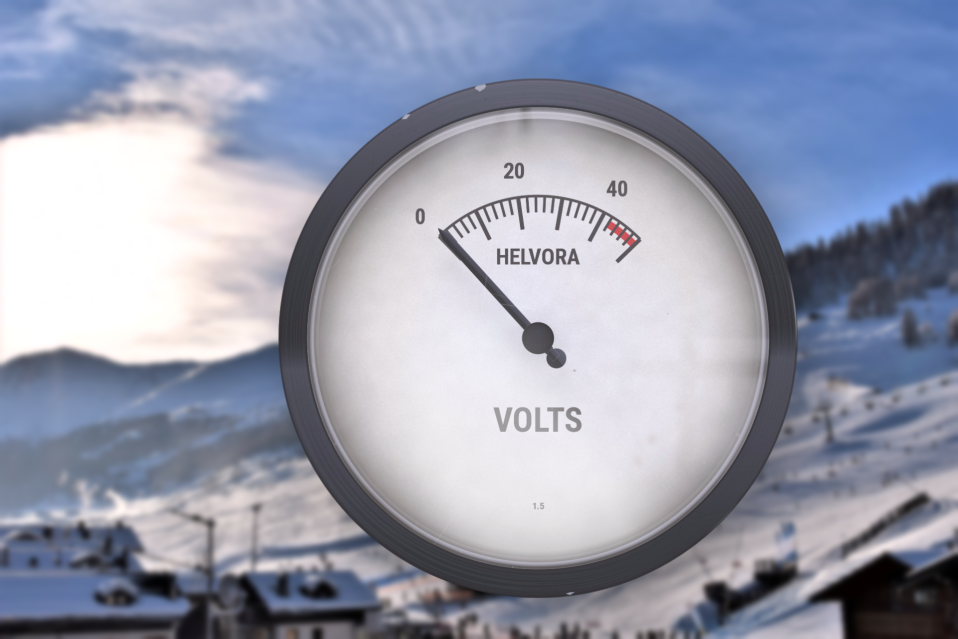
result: 1,V
